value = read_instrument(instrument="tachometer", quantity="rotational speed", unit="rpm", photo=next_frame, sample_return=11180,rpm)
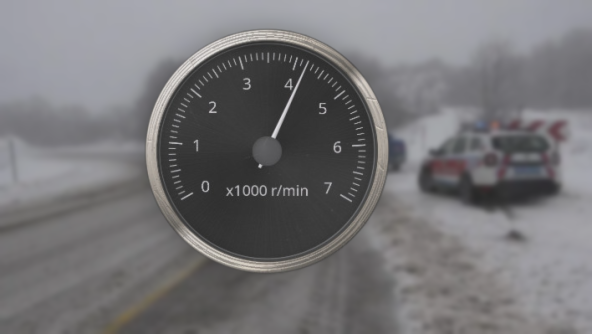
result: 4200,rpm
